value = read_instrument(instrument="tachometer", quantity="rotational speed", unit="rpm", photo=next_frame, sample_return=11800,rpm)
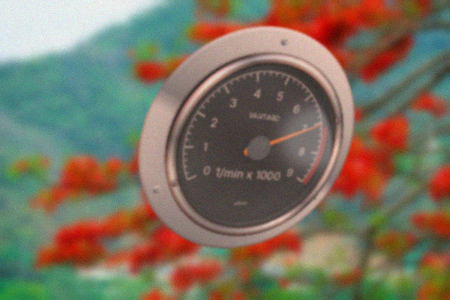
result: 7000,rpm
